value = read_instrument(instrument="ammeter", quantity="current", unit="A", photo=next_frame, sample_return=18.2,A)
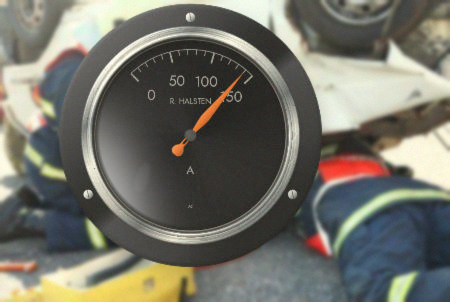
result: 140,A
